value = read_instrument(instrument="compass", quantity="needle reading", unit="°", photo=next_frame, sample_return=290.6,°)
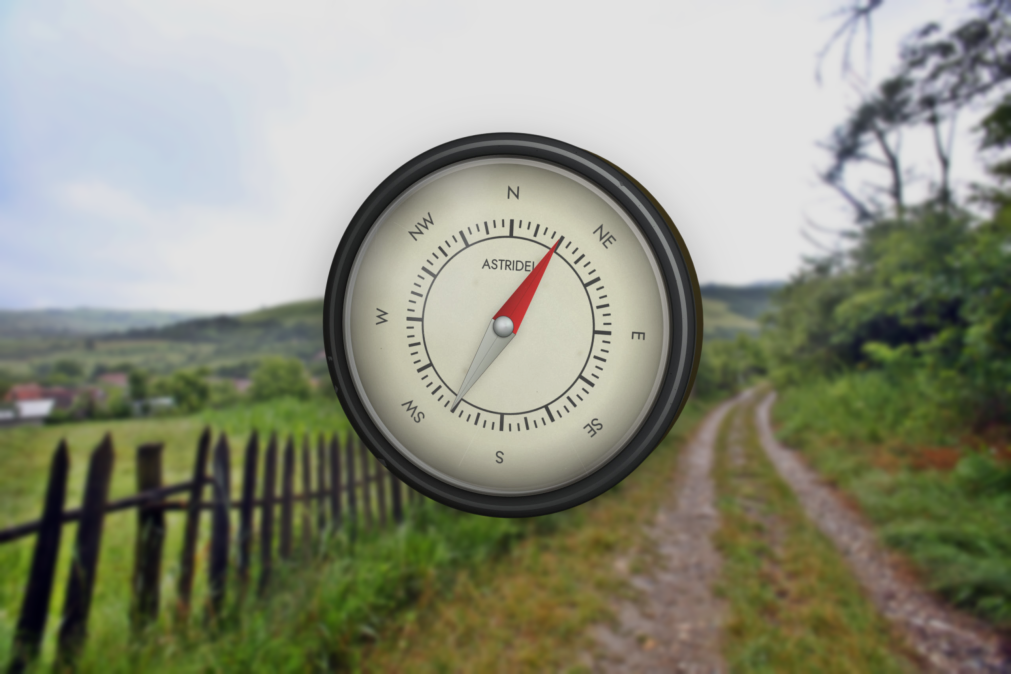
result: 30,°
